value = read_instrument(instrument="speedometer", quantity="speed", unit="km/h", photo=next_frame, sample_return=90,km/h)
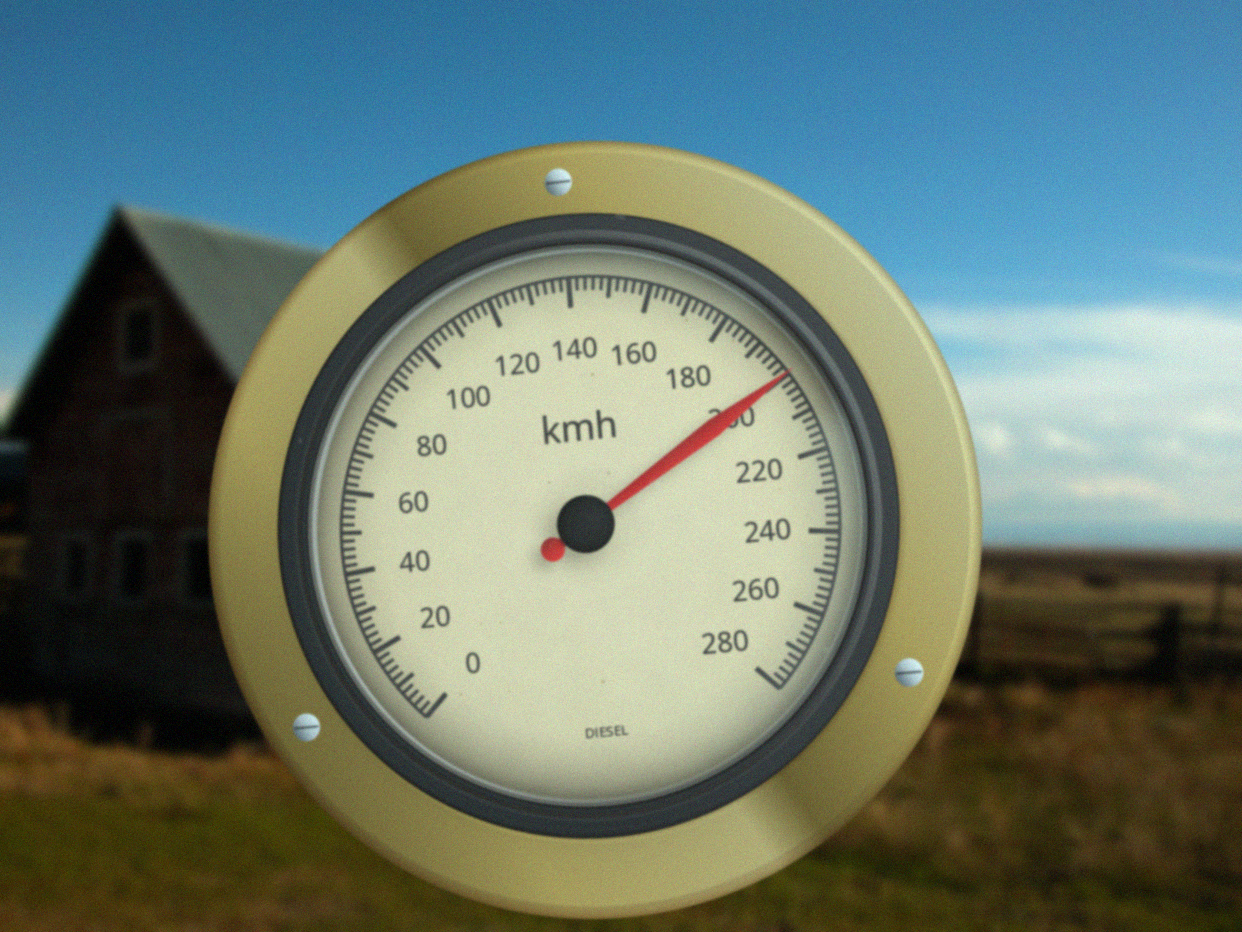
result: 200,km/h
